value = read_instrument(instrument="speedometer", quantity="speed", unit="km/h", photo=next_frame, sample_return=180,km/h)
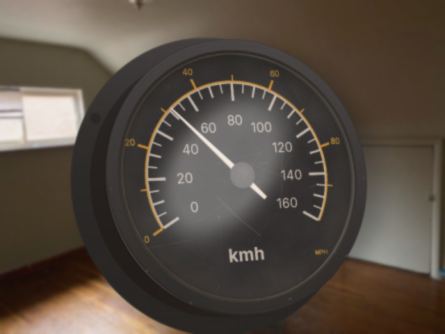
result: 50,km/h
